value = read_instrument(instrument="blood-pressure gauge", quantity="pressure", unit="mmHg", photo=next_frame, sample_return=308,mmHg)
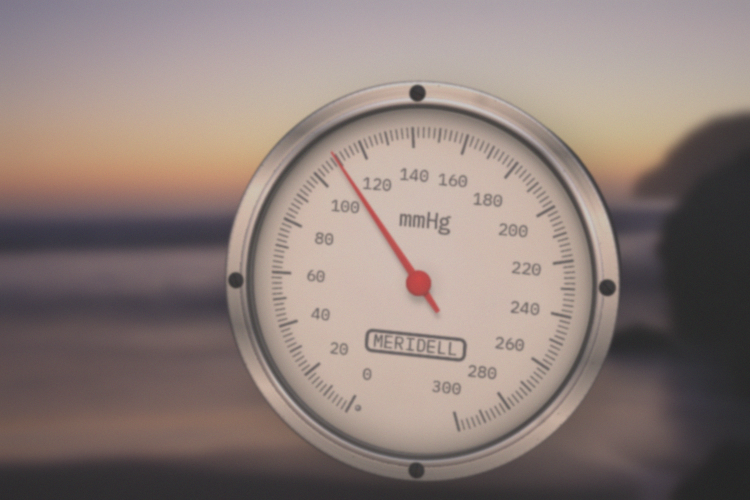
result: 110,mmHg
